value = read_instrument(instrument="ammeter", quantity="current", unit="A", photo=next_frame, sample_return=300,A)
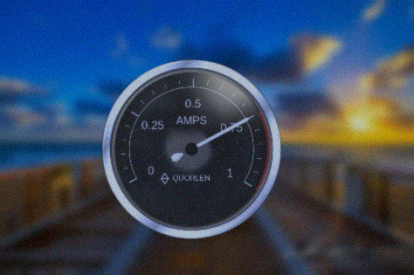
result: 0.75,A
